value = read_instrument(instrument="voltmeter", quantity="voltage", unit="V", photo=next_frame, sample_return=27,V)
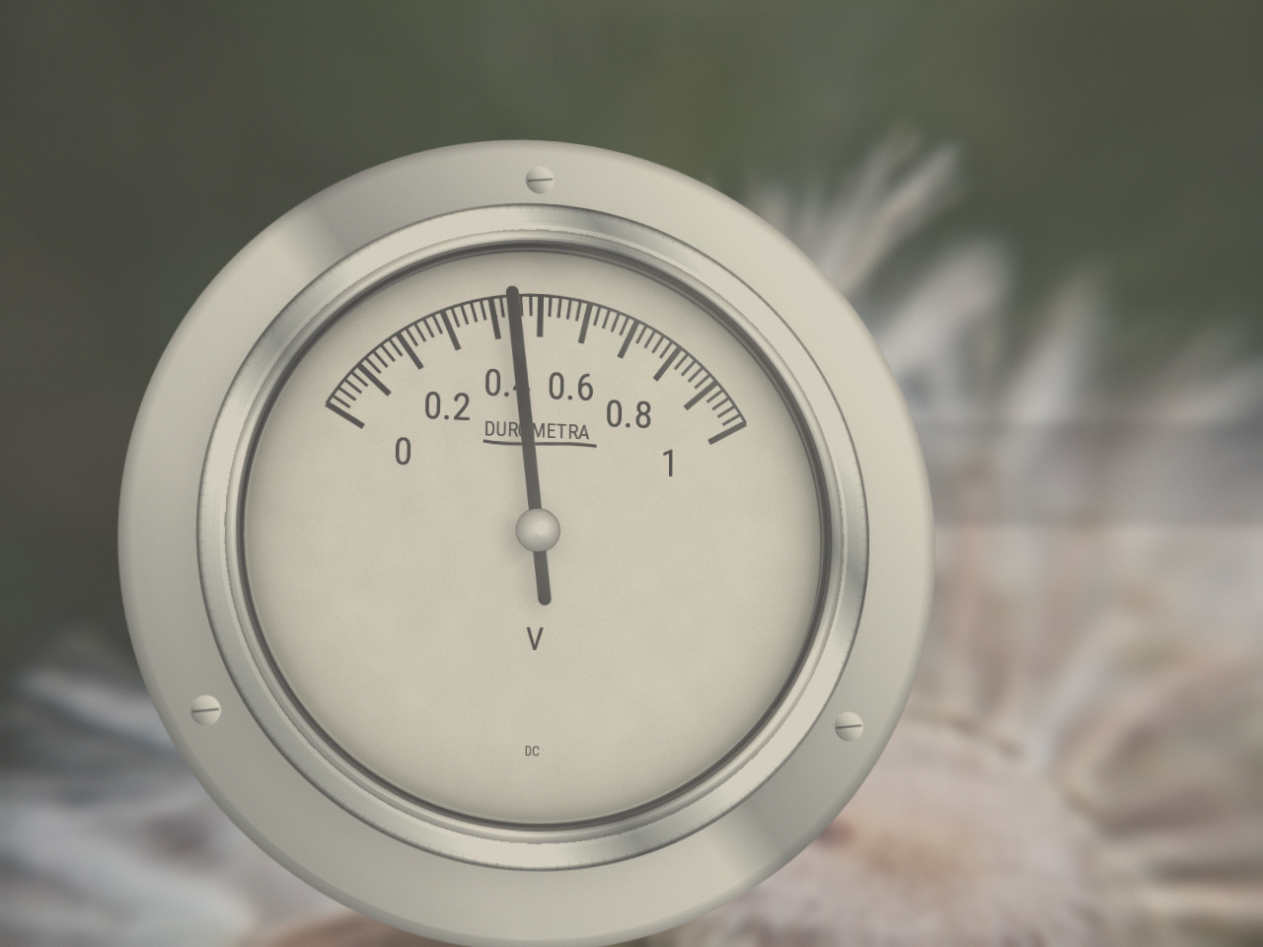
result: 0.44,V
